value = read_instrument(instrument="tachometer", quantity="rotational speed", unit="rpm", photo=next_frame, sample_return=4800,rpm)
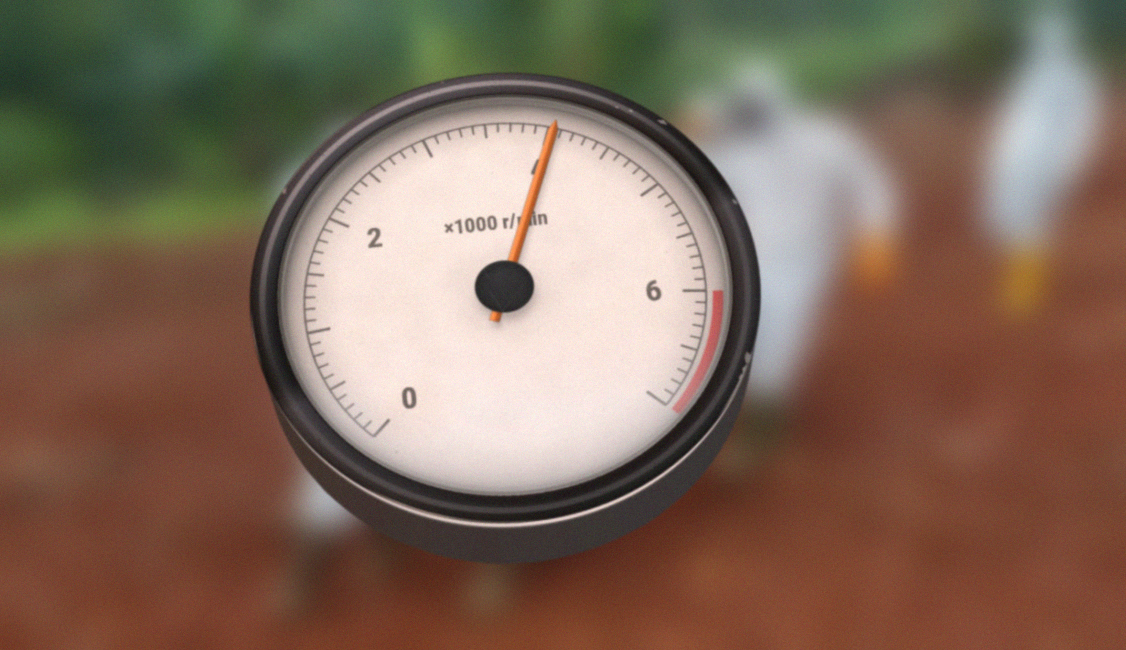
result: 4050,rpm
